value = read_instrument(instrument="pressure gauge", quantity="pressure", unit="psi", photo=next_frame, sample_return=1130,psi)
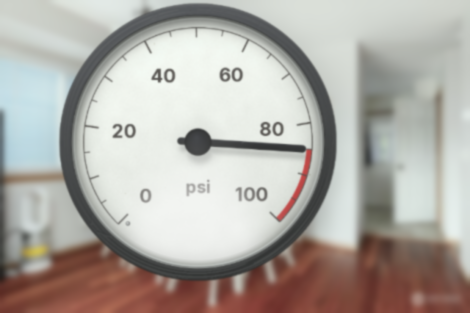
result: 85,psi
